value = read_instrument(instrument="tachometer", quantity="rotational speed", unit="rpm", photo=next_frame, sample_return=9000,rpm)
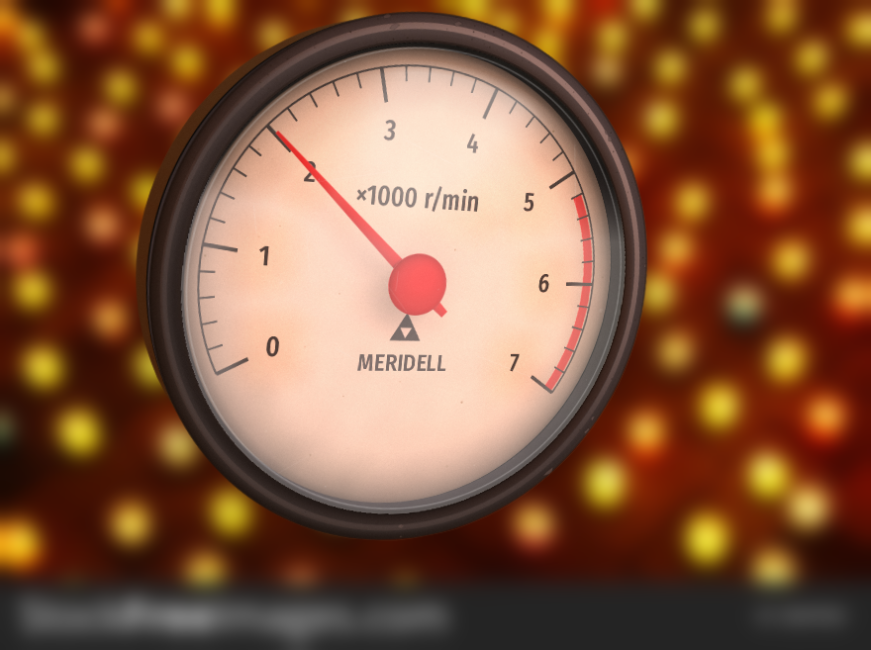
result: 2000,rpm
